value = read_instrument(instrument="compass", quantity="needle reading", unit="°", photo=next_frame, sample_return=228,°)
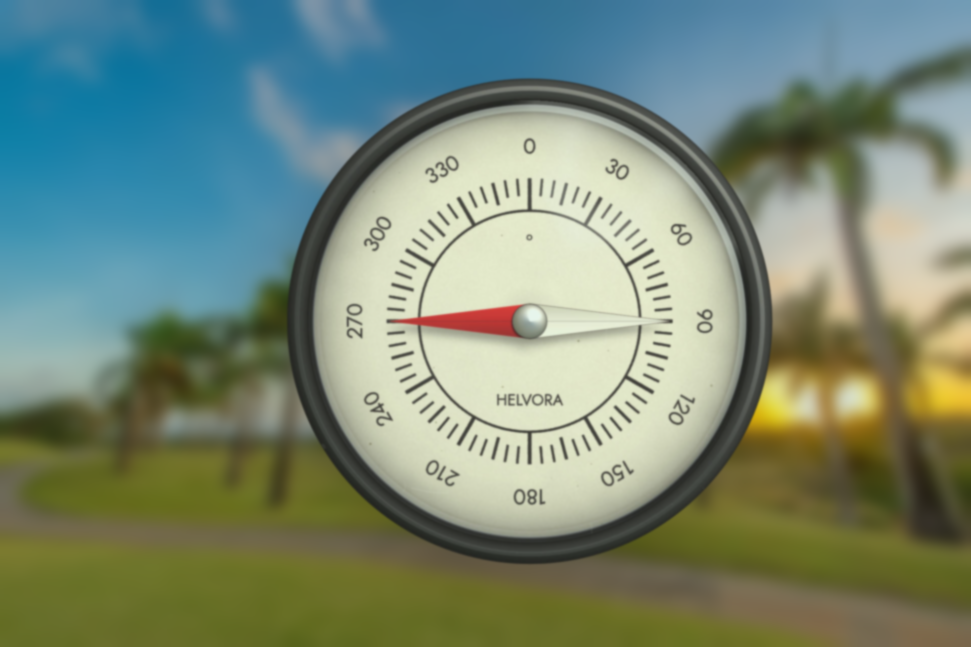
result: 270,°
